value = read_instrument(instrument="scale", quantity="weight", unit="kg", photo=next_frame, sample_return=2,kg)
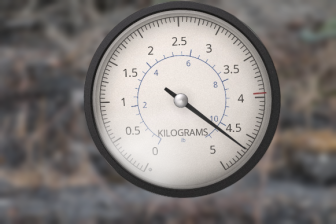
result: 4.65,kg
